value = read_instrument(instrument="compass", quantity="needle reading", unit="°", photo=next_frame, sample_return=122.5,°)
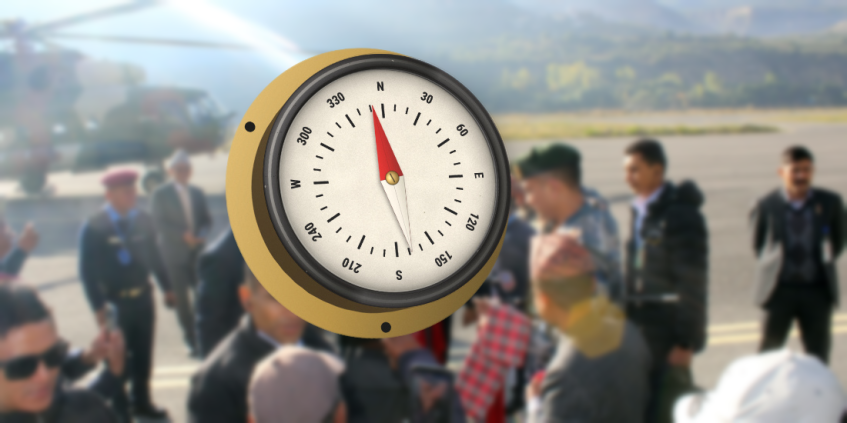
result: 350,°
